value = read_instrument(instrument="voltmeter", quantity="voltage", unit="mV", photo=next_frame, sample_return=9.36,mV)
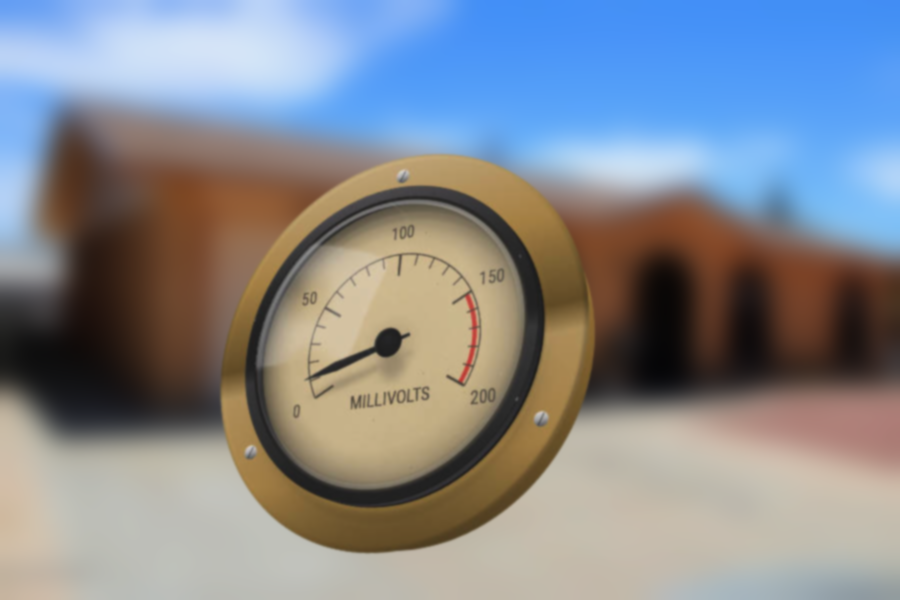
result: 10,mV
